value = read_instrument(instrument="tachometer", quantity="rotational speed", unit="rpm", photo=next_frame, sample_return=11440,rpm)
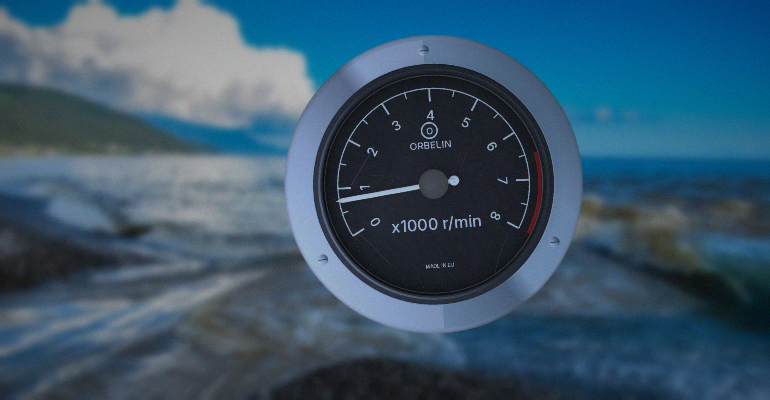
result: 750,rpm
